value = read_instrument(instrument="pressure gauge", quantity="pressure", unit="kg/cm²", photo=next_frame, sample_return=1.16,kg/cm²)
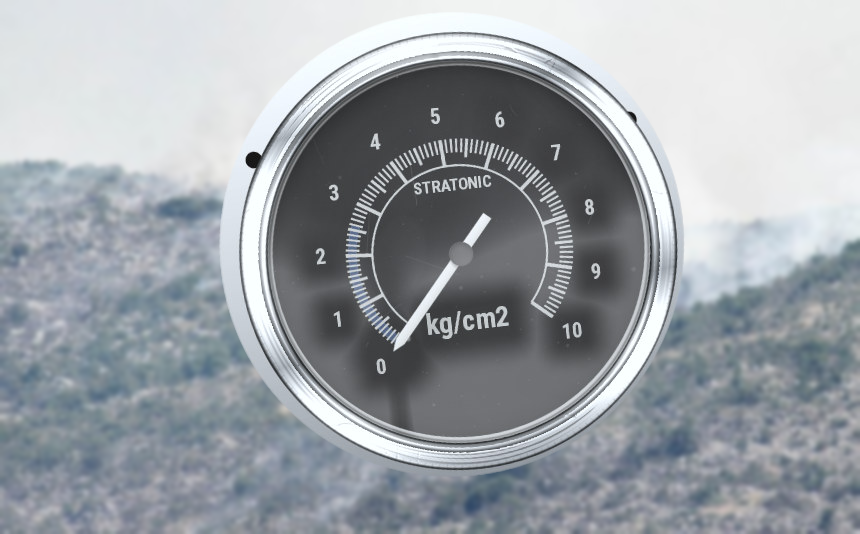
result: 0,kg/cm²
